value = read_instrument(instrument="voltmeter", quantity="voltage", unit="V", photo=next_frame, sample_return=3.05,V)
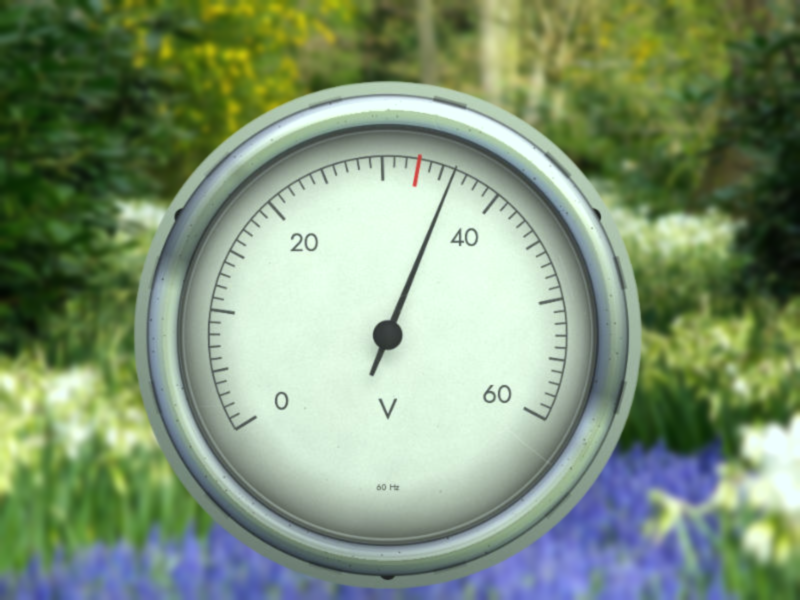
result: 36,V
